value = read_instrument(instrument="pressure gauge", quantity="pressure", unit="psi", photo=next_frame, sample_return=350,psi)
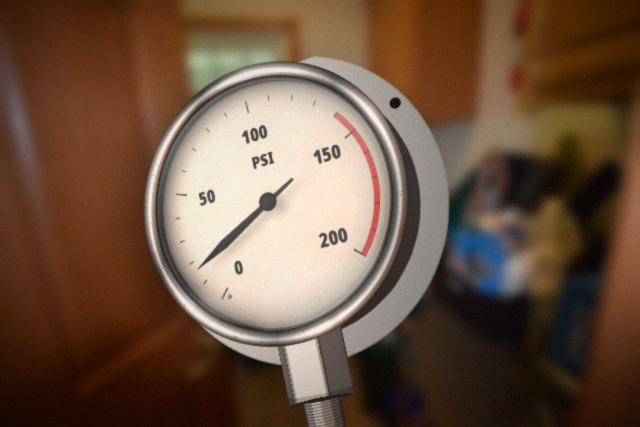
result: 15,psi
